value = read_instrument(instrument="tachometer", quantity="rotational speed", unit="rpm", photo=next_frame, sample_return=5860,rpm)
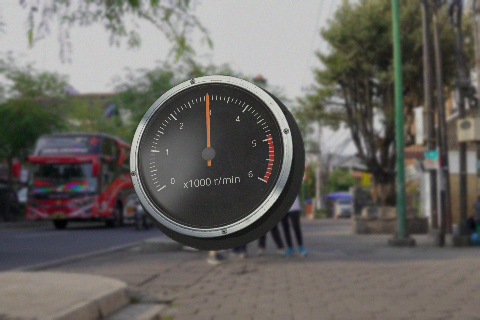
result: 3000,rpm
